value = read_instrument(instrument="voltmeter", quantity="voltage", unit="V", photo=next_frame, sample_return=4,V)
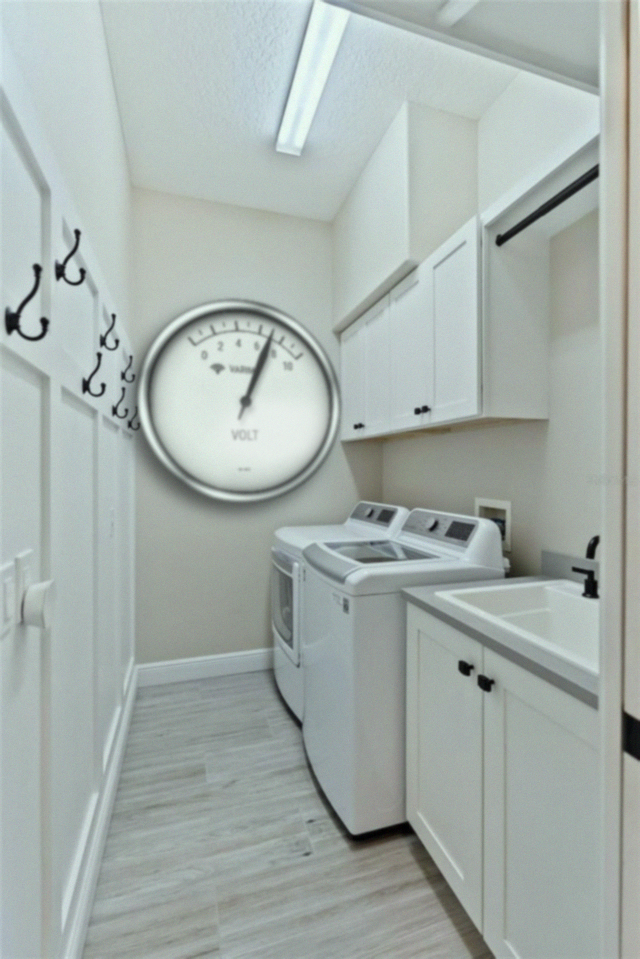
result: 7,V
